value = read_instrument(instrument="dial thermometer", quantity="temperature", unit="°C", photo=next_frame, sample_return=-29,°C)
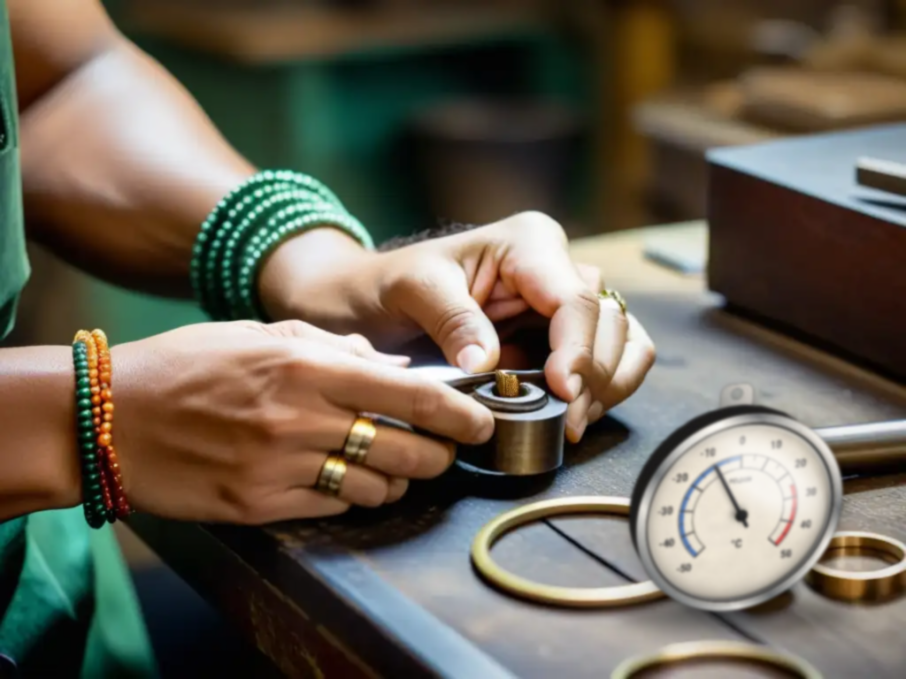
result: -10,°C
